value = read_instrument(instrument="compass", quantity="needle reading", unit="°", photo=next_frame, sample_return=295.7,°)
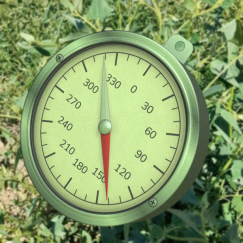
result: 140,°
